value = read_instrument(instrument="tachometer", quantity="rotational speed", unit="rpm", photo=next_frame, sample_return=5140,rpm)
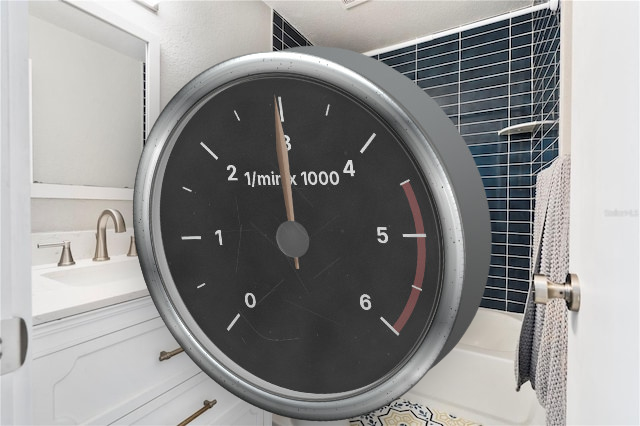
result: 3000,rpm
